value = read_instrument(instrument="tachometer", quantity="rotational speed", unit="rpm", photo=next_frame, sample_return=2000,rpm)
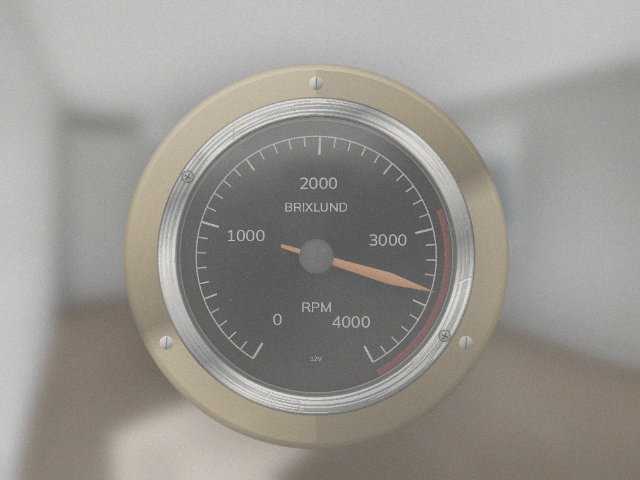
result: 3400,rpm
